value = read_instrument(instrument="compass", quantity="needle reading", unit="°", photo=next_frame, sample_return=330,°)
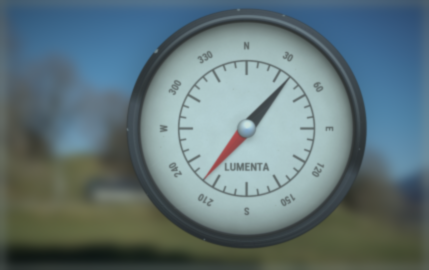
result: 220,°
